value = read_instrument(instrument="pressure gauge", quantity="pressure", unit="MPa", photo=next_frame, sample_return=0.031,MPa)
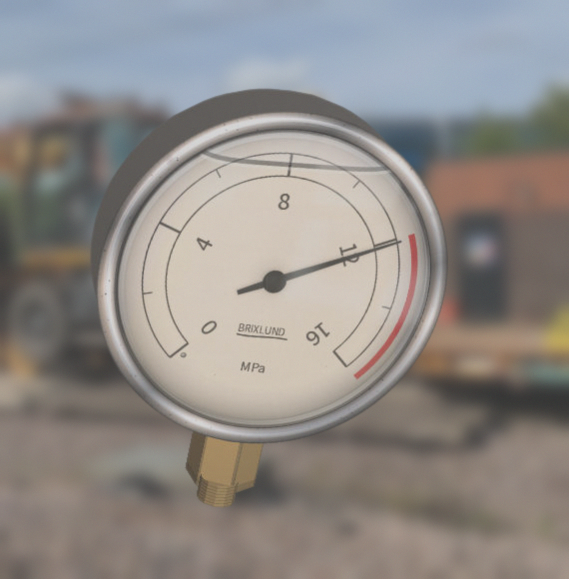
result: 12,MPa
